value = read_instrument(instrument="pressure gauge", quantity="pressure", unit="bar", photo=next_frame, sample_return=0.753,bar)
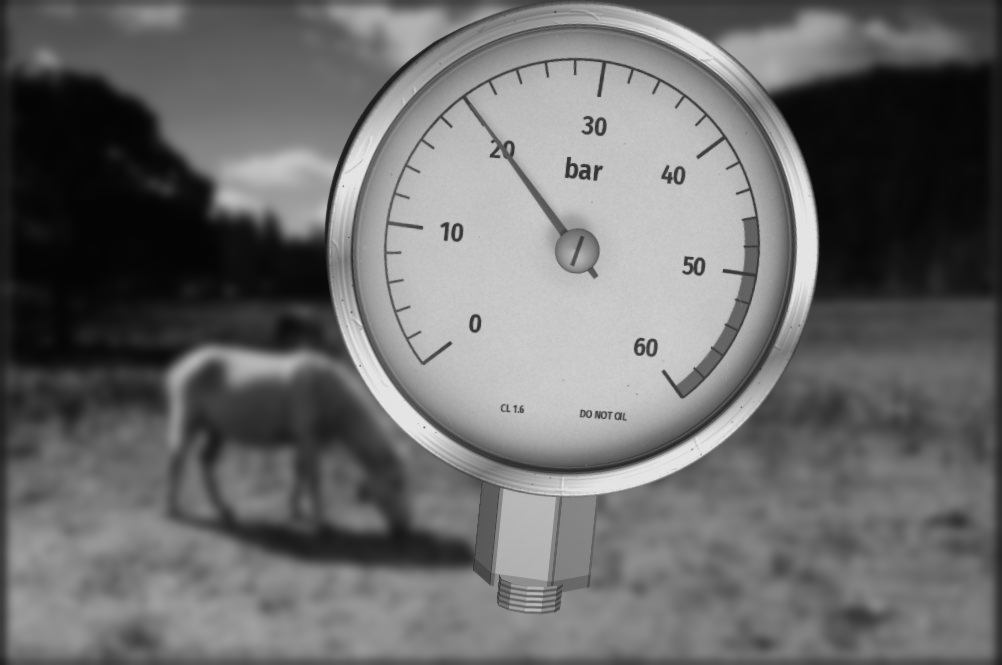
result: 20,bar
